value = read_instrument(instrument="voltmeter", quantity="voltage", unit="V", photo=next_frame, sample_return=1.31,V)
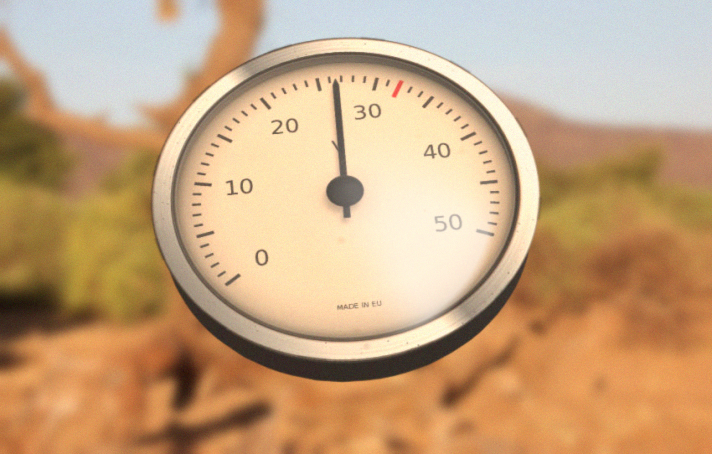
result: 26.5,V
